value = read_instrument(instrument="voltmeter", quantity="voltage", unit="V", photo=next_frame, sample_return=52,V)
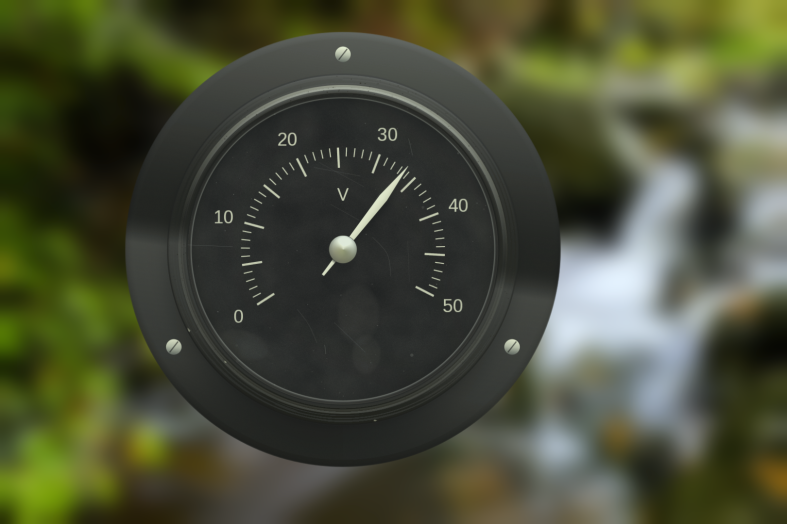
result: 33.5,V
